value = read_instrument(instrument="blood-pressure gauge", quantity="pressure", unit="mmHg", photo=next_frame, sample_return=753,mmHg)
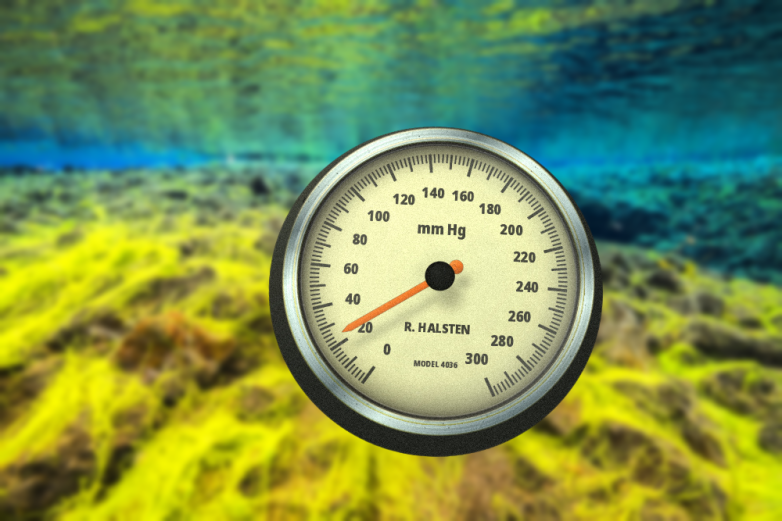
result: 24,mmHg
